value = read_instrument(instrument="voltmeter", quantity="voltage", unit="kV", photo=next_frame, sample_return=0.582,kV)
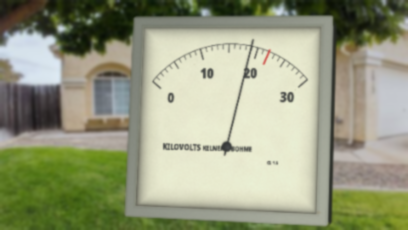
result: 19,kV
